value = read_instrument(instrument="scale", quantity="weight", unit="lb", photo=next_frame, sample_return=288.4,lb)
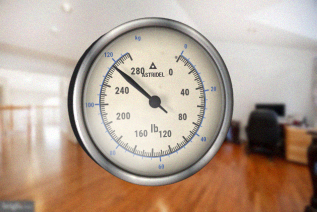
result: 260,lb
